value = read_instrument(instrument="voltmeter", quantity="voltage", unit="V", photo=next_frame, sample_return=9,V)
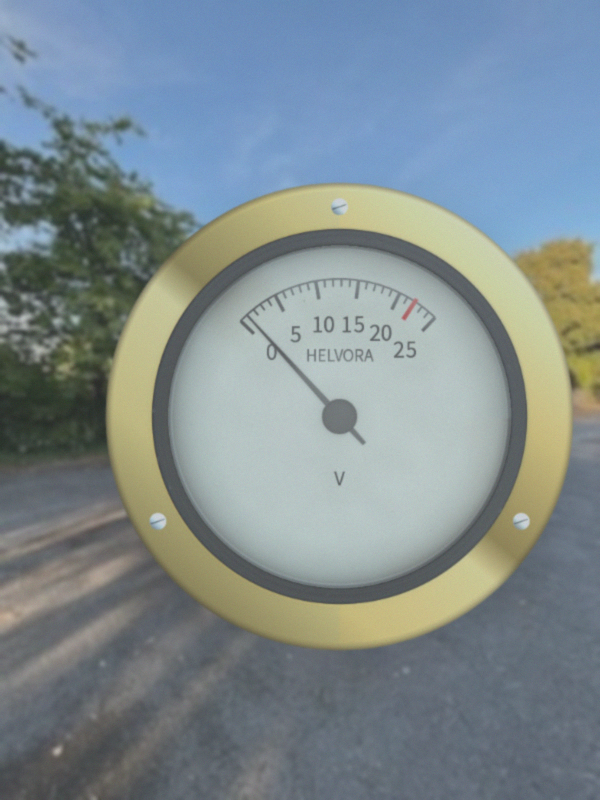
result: 1,V
